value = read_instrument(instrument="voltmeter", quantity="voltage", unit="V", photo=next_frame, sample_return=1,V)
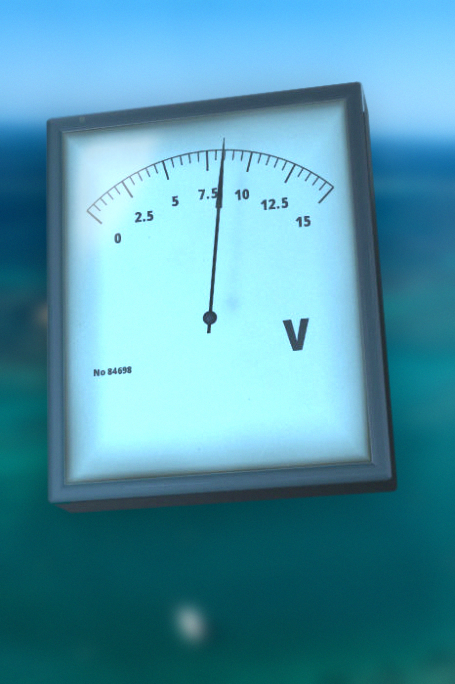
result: 8.5,V
